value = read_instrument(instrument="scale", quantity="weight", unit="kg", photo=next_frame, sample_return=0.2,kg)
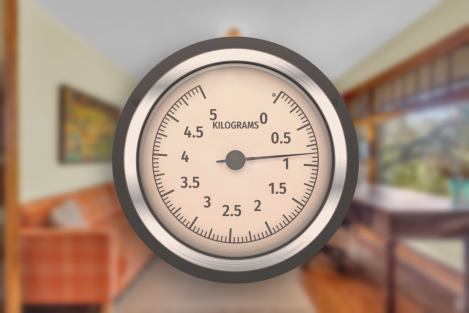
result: 0.85,kg
